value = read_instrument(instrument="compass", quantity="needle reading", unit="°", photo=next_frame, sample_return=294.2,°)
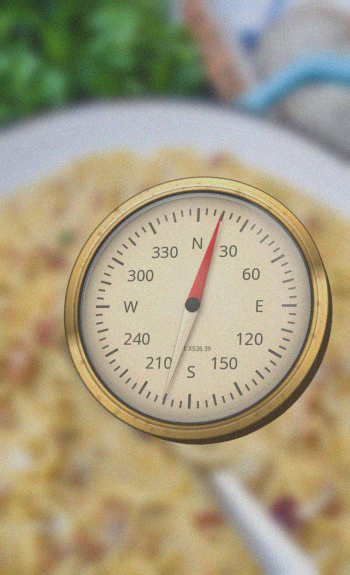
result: 15,°
